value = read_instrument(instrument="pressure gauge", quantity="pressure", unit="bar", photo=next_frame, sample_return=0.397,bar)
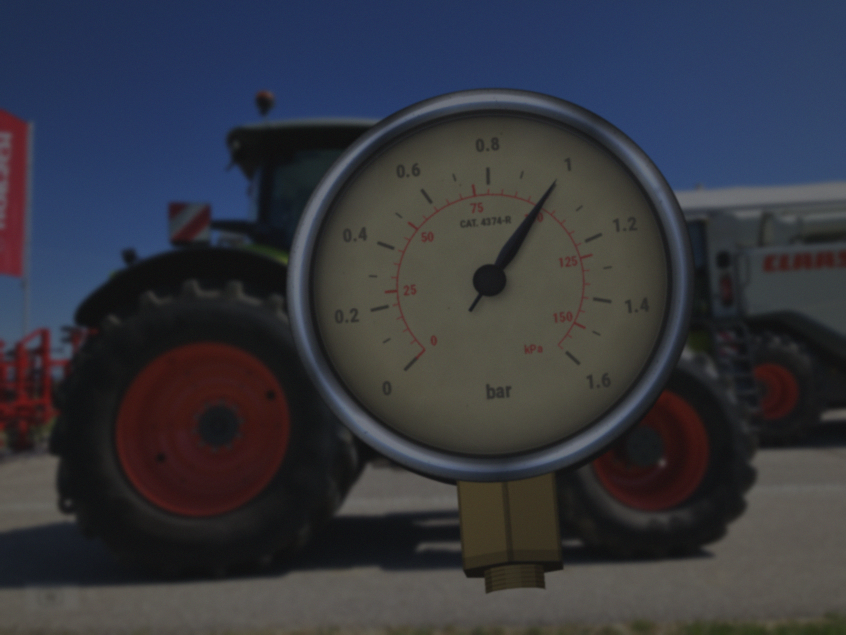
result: 1,bar
